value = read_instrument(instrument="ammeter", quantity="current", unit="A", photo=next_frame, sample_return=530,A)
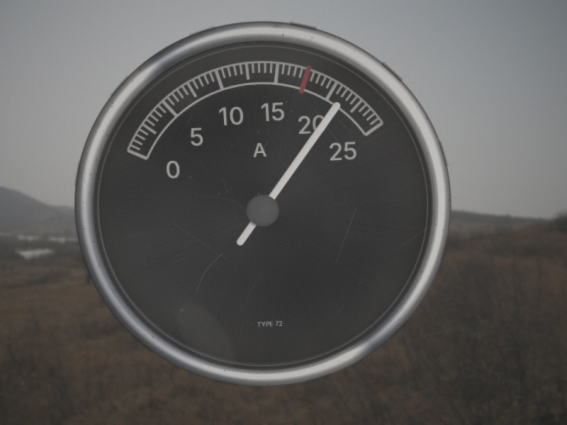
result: 21,A
